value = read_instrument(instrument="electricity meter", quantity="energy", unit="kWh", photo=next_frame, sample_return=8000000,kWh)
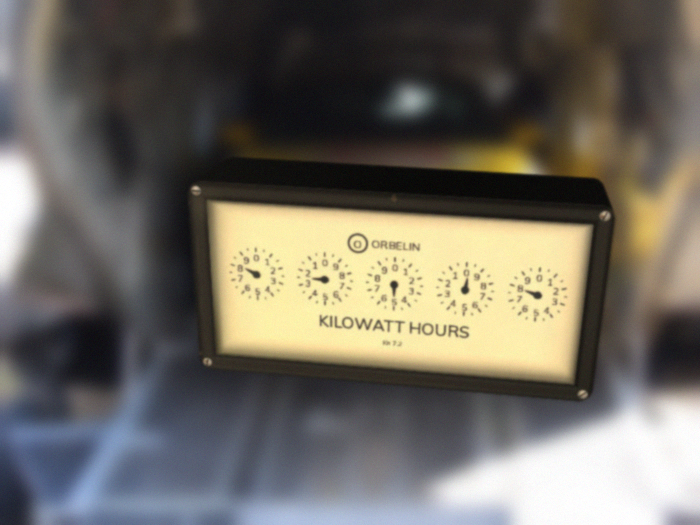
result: 82498,kWh
